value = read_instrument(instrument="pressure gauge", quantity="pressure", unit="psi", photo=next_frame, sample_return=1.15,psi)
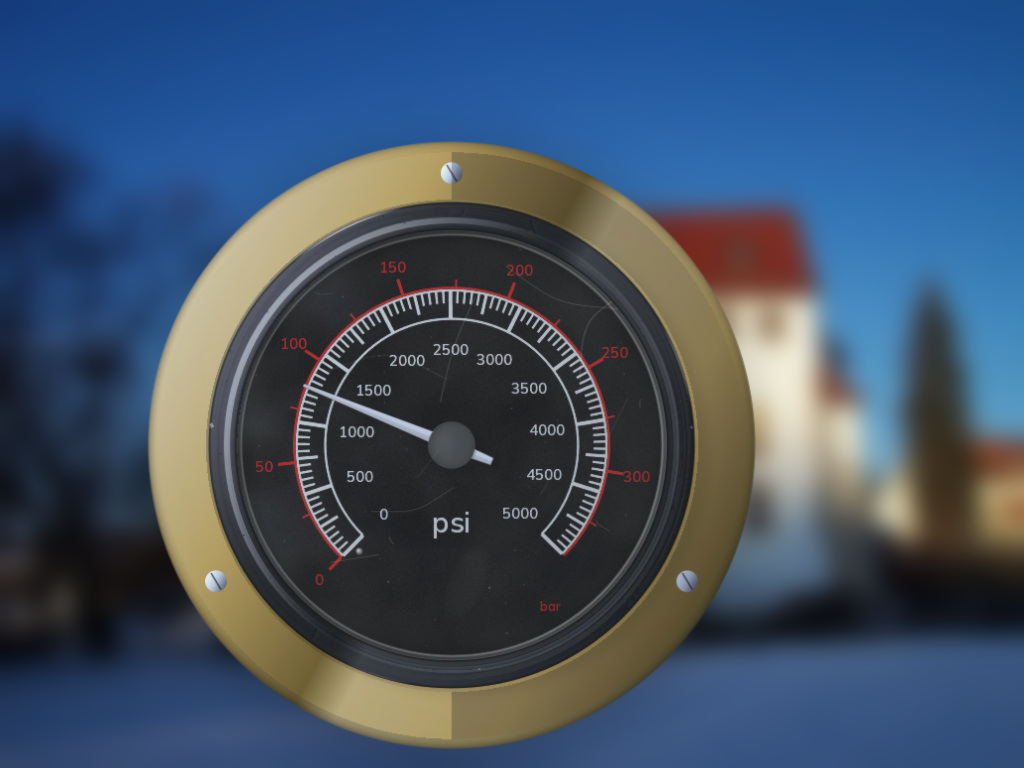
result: 1250,psi
